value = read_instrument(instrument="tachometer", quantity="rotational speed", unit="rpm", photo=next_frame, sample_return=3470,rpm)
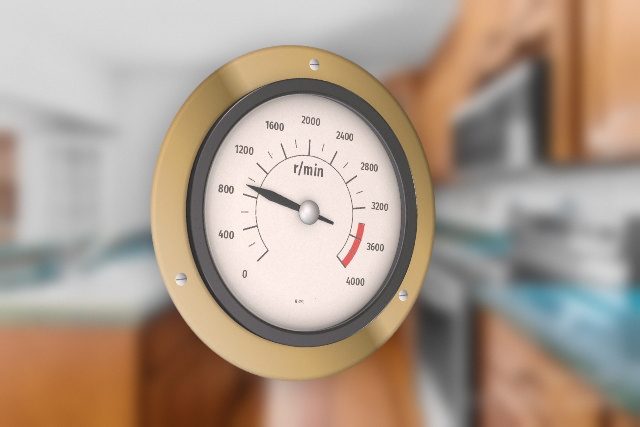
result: 900,rpm
